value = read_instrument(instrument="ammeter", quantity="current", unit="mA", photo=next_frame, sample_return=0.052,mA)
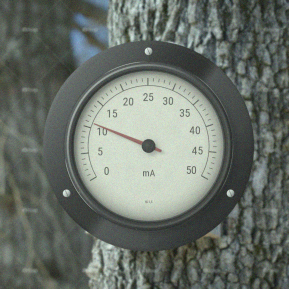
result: 11,mA
